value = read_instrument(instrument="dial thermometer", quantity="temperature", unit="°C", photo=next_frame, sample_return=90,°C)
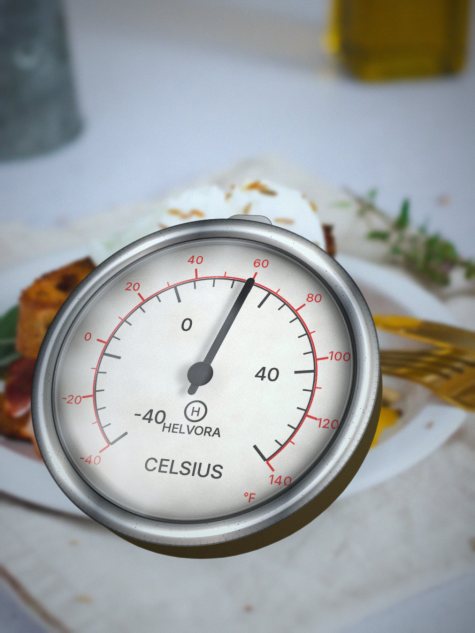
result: 16,°C
